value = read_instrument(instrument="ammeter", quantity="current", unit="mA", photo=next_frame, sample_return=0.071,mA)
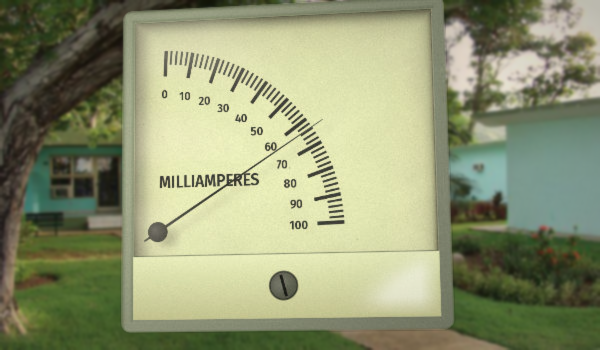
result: 64,mA
